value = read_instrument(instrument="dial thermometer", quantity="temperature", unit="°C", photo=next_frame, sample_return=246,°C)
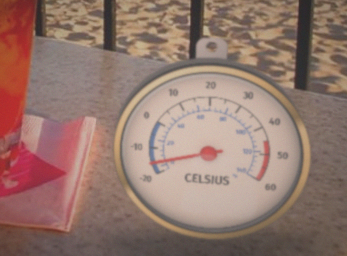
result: -15,°C
